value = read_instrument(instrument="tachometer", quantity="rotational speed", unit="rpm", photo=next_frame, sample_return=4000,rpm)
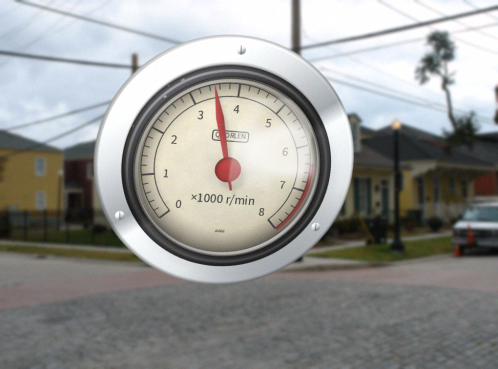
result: 3500,rpm
